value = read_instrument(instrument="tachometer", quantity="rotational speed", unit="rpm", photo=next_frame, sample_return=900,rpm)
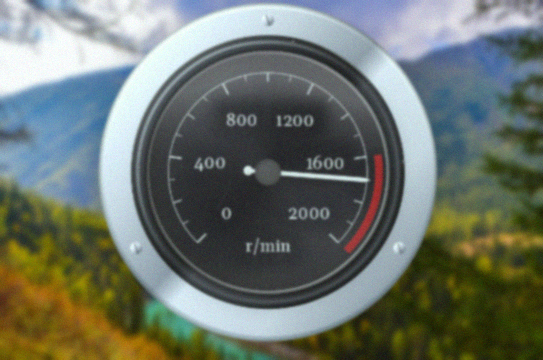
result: 1700,rpm
